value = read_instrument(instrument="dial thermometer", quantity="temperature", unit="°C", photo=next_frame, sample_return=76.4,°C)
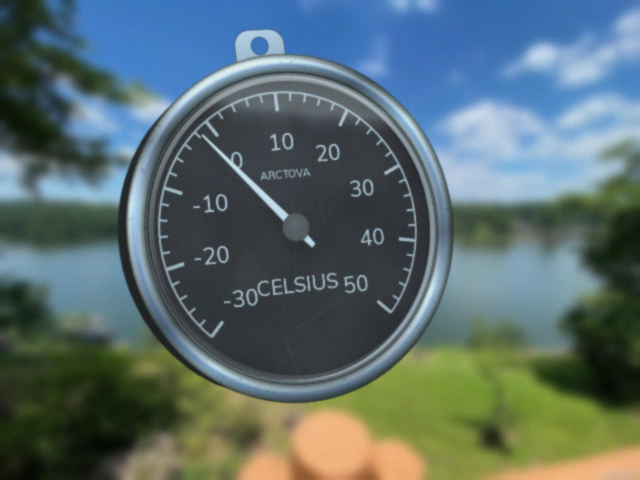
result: -2,°C
